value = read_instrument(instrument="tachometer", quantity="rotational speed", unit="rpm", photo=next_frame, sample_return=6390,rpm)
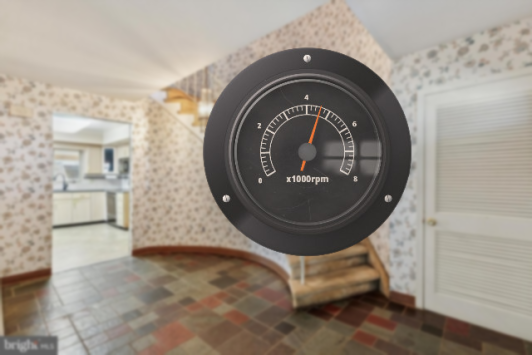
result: 4600,rpm
